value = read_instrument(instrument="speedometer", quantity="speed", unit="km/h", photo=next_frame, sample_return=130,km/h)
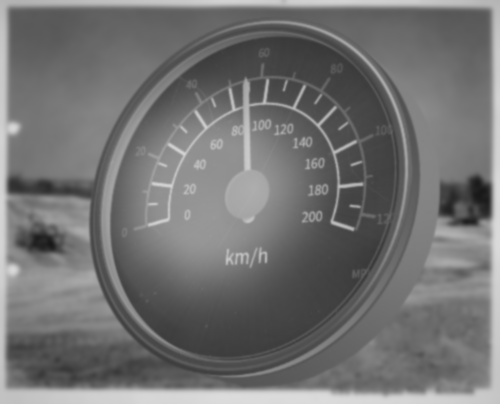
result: 90,km/h
